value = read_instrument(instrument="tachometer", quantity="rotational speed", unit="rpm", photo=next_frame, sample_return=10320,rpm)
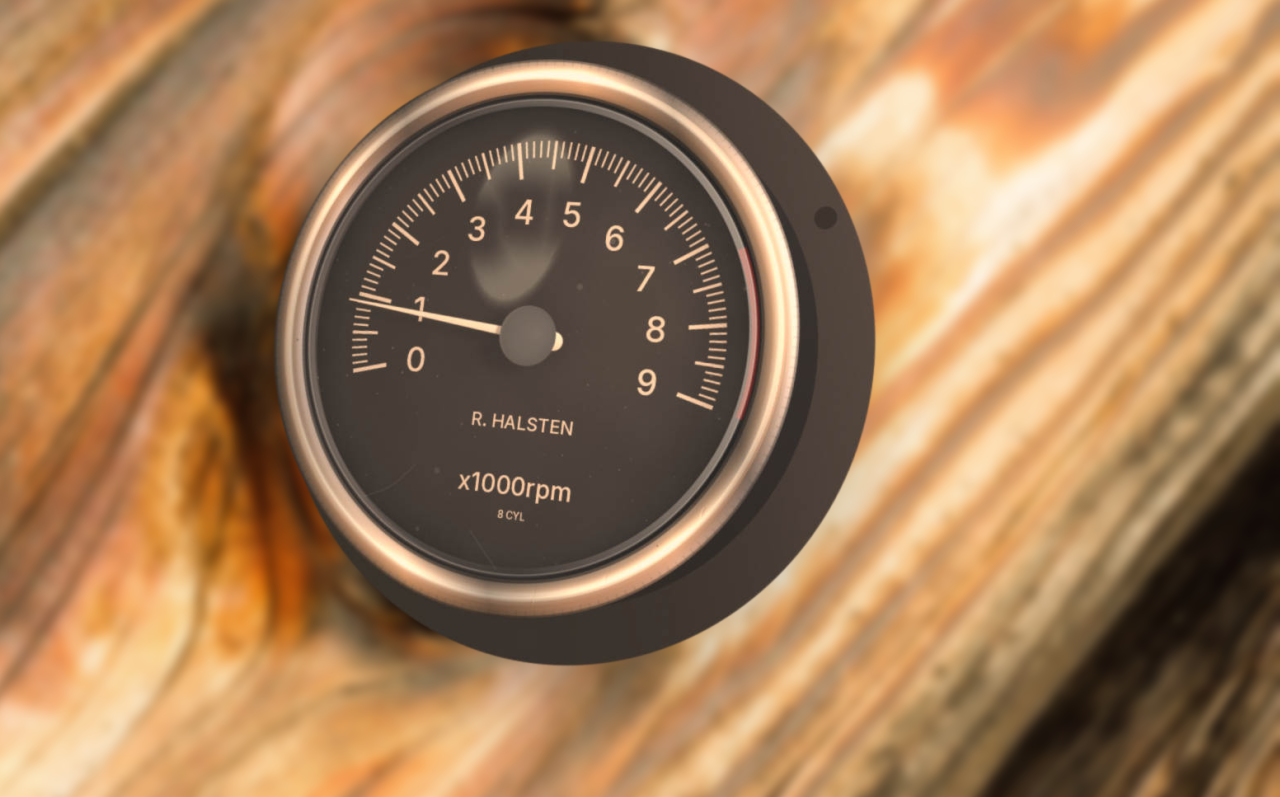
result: 900,rpm
